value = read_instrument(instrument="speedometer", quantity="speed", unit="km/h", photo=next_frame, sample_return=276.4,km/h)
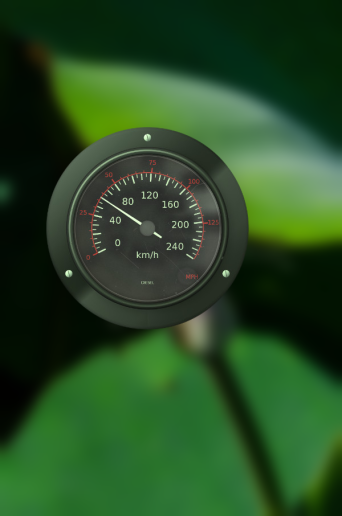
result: 60,km/h
